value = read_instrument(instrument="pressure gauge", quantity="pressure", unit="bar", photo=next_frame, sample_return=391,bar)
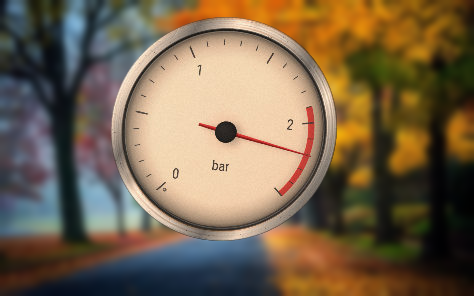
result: 2.2,bar
